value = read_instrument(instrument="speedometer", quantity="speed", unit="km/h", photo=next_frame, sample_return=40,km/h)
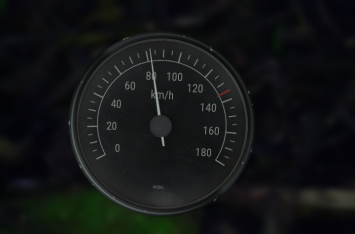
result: 82.5,km/h
